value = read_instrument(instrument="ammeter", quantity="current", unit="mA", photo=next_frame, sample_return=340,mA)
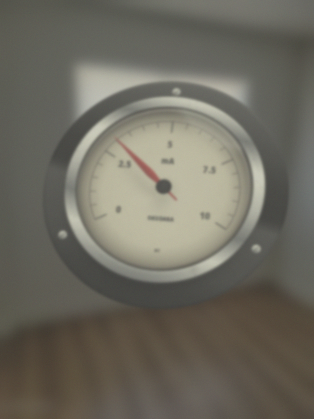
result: 3,mA
